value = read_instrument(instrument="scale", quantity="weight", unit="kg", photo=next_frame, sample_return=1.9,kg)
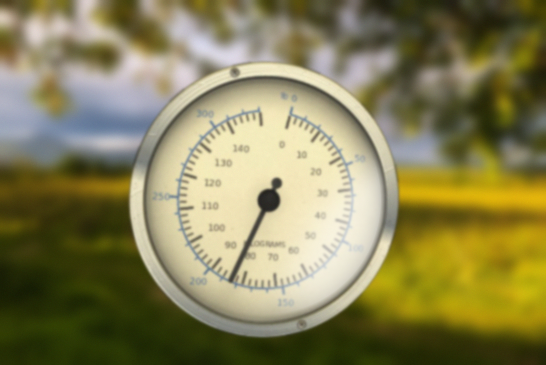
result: 84,kg
